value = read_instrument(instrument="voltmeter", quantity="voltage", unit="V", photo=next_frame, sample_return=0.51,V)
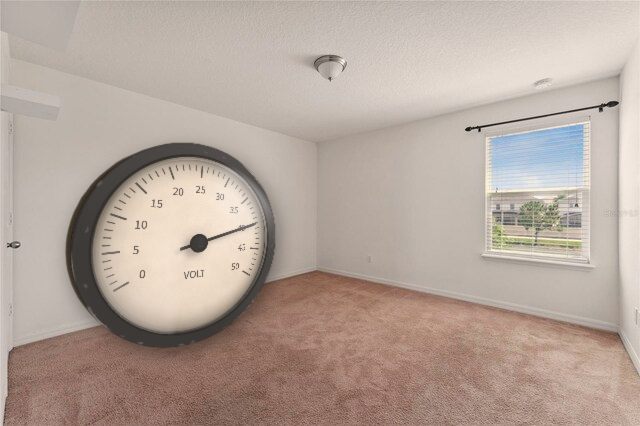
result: 40,V
